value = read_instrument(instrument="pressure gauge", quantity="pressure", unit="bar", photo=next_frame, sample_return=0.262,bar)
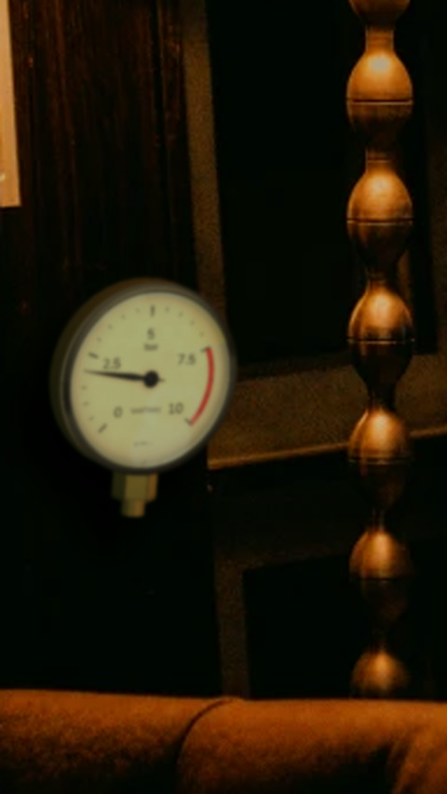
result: 2,bar
